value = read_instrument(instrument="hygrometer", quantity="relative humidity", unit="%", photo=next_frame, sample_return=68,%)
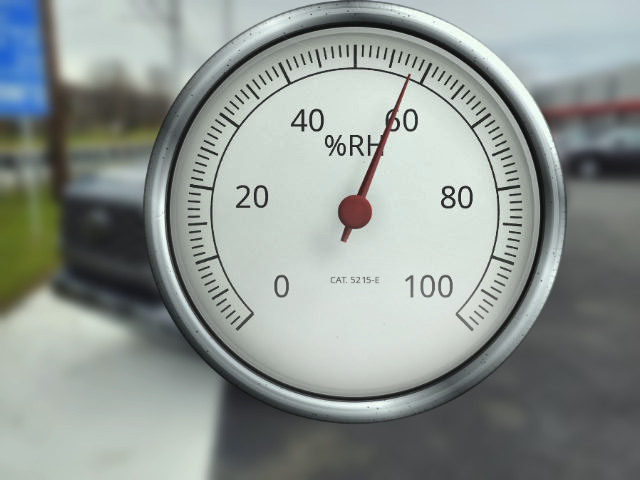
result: 58,%
